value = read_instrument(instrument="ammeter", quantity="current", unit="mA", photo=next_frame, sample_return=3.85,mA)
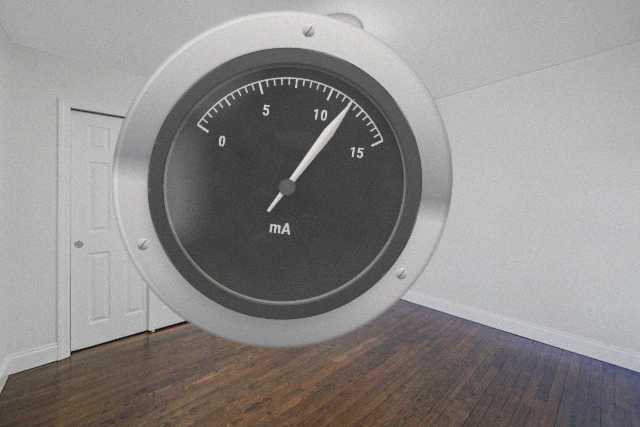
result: 11.5,mA
